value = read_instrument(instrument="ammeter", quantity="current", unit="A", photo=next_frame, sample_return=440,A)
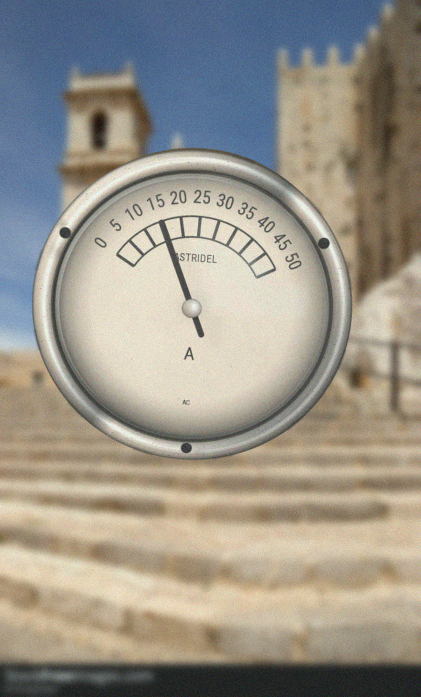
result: 15,A
